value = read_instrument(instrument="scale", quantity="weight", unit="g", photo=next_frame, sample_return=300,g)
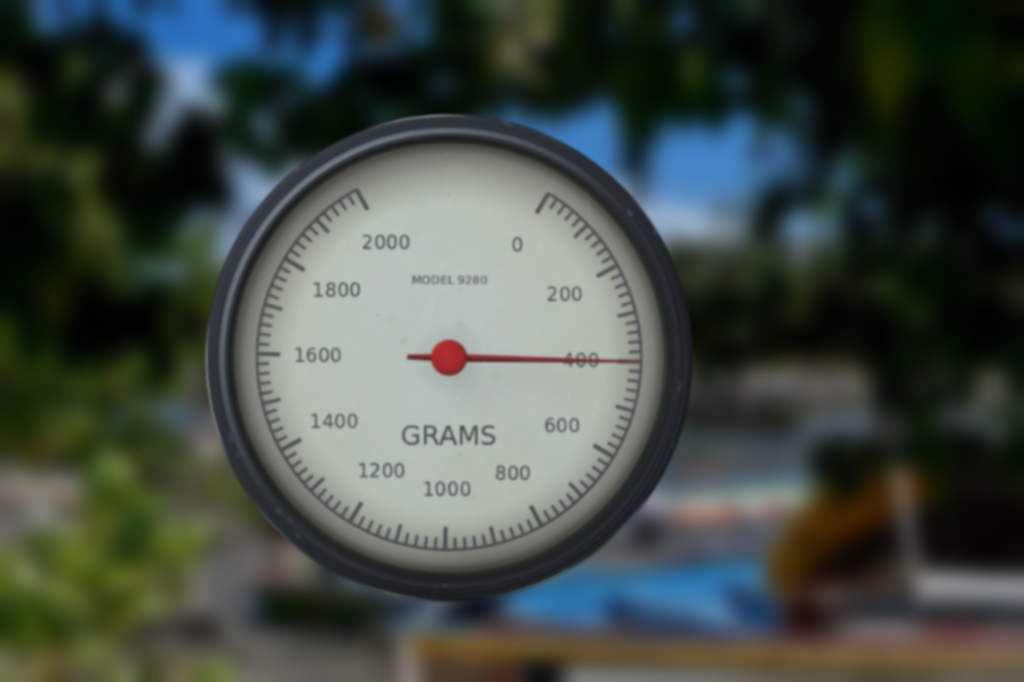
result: 400,g
